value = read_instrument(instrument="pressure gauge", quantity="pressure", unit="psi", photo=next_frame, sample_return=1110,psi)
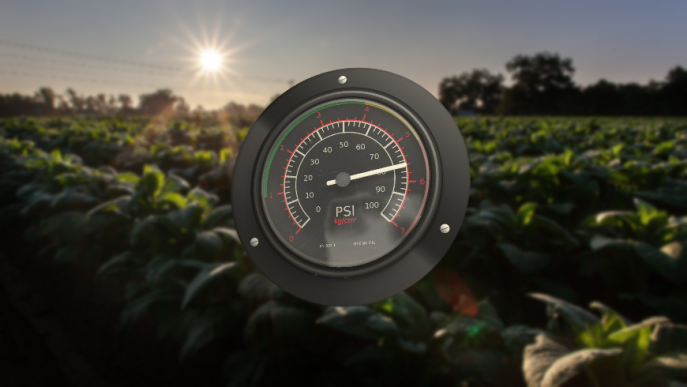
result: 80,psi
